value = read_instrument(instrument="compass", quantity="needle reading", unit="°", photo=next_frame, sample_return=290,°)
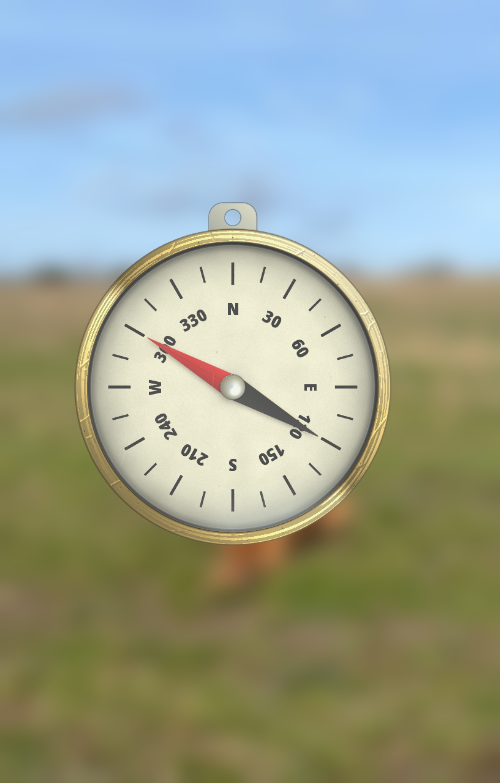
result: 300,°
